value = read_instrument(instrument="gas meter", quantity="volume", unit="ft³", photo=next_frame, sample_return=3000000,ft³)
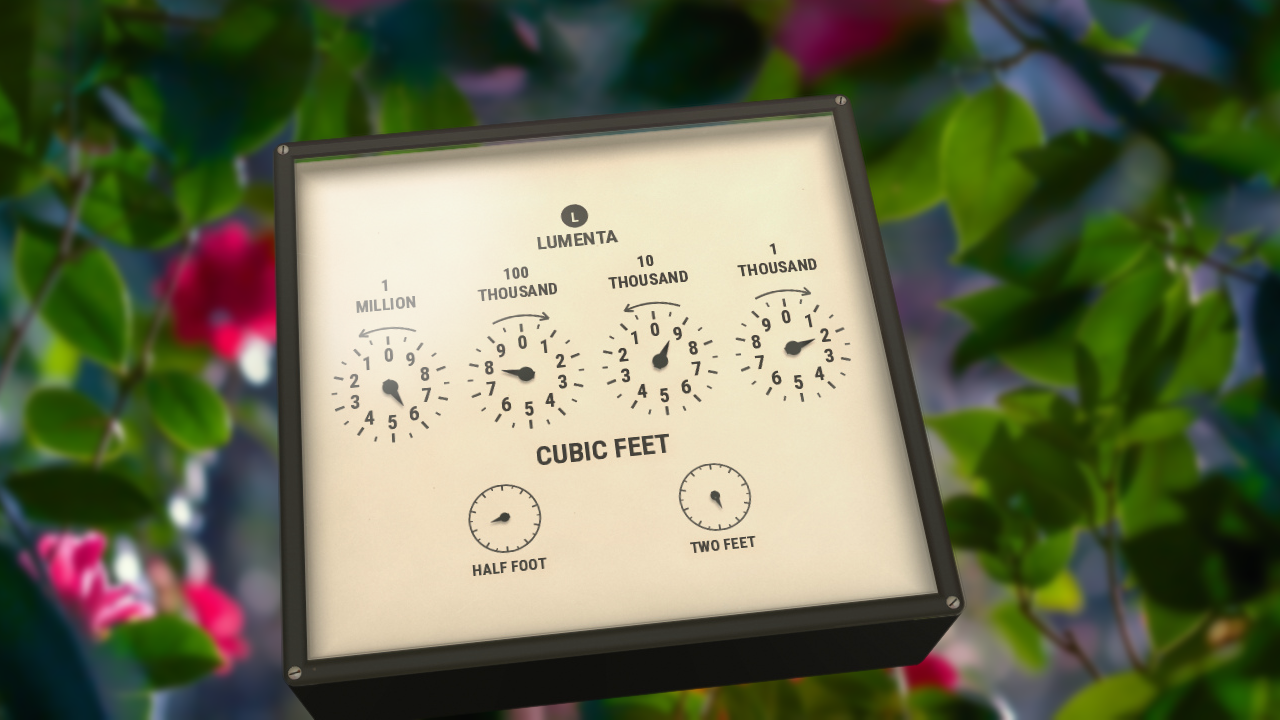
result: 579200,ft³
